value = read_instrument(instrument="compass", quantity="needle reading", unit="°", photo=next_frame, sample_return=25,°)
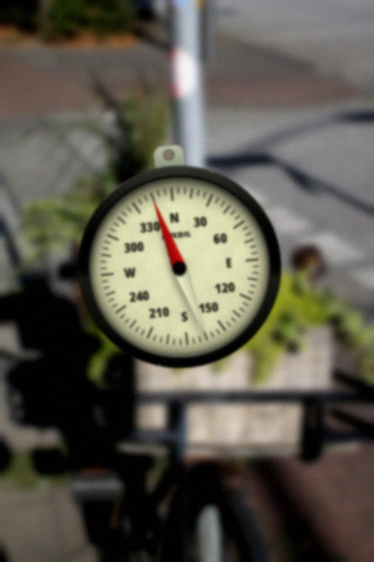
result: 345,°
